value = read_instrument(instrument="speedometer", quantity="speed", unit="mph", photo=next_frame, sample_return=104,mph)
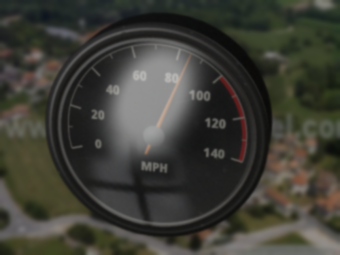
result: 85,mph
